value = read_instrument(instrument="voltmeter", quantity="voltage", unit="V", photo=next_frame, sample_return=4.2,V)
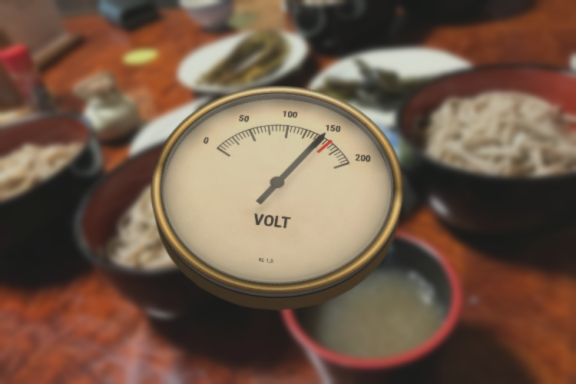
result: 150,V
